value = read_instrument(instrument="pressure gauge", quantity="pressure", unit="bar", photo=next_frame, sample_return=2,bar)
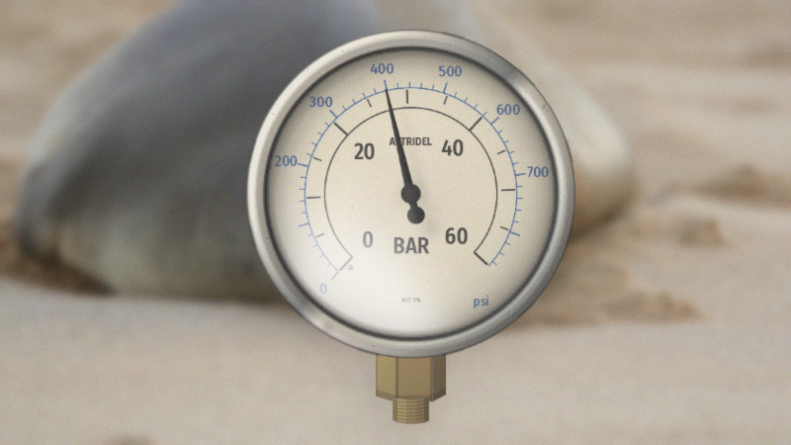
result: 27.5,bar
